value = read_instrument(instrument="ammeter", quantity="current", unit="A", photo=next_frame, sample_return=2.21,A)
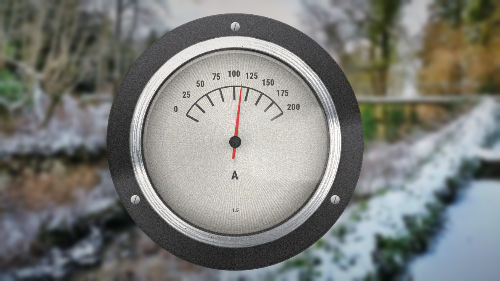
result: 112.5,A
